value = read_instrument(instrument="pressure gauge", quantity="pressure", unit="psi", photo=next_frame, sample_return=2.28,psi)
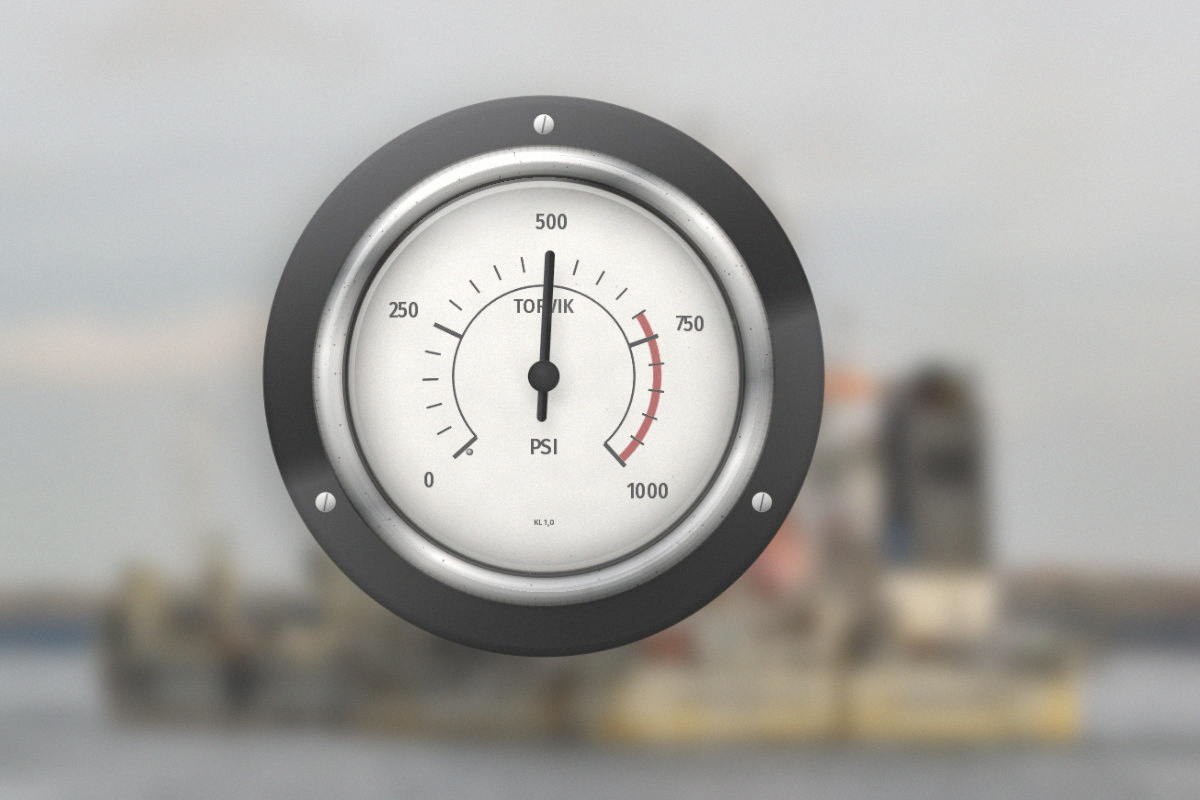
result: 500,psi
